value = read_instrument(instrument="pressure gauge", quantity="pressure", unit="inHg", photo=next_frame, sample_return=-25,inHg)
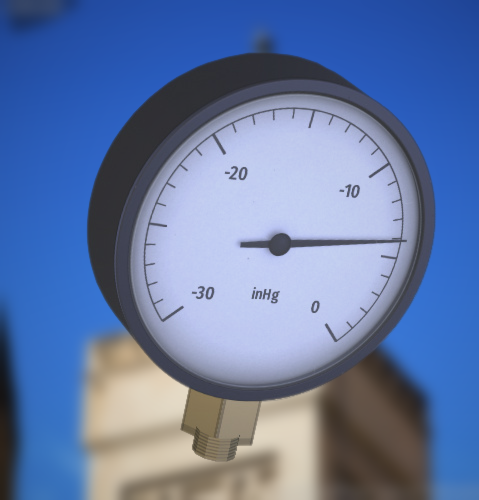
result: -6,inHg
